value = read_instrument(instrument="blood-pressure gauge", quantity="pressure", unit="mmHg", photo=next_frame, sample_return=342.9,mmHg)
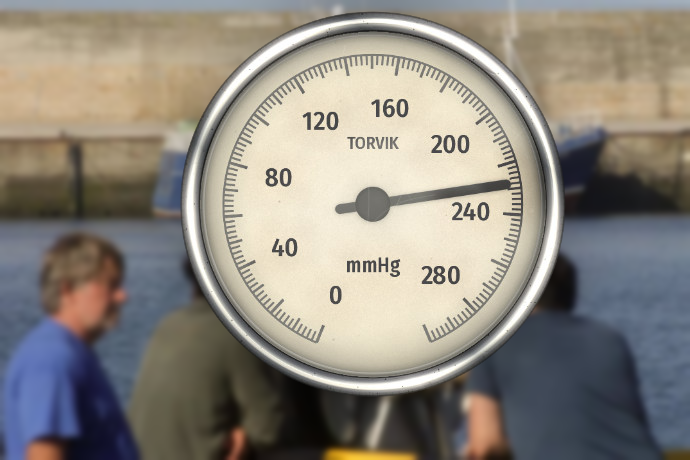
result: 228,mmHg
